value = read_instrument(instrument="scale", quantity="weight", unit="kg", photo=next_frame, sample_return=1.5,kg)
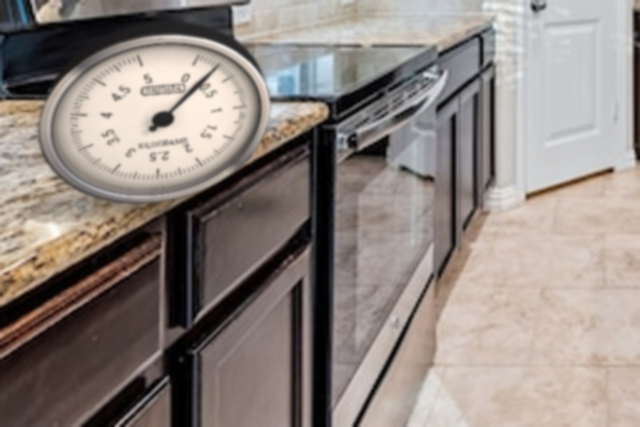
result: 0.25,kg
